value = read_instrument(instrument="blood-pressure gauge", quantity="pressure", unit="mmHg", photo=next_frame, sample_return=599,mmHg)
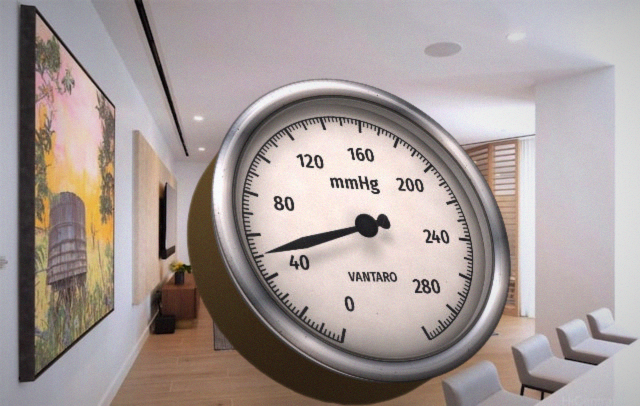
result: 50,mmHg
